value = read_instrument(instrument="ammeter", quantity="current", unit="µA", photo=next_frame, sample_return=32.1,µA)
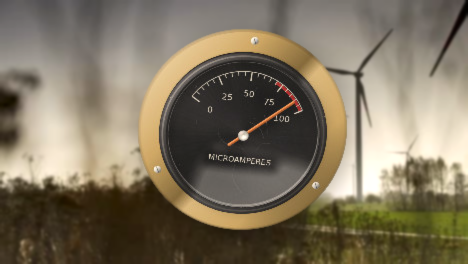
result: 90,µA
